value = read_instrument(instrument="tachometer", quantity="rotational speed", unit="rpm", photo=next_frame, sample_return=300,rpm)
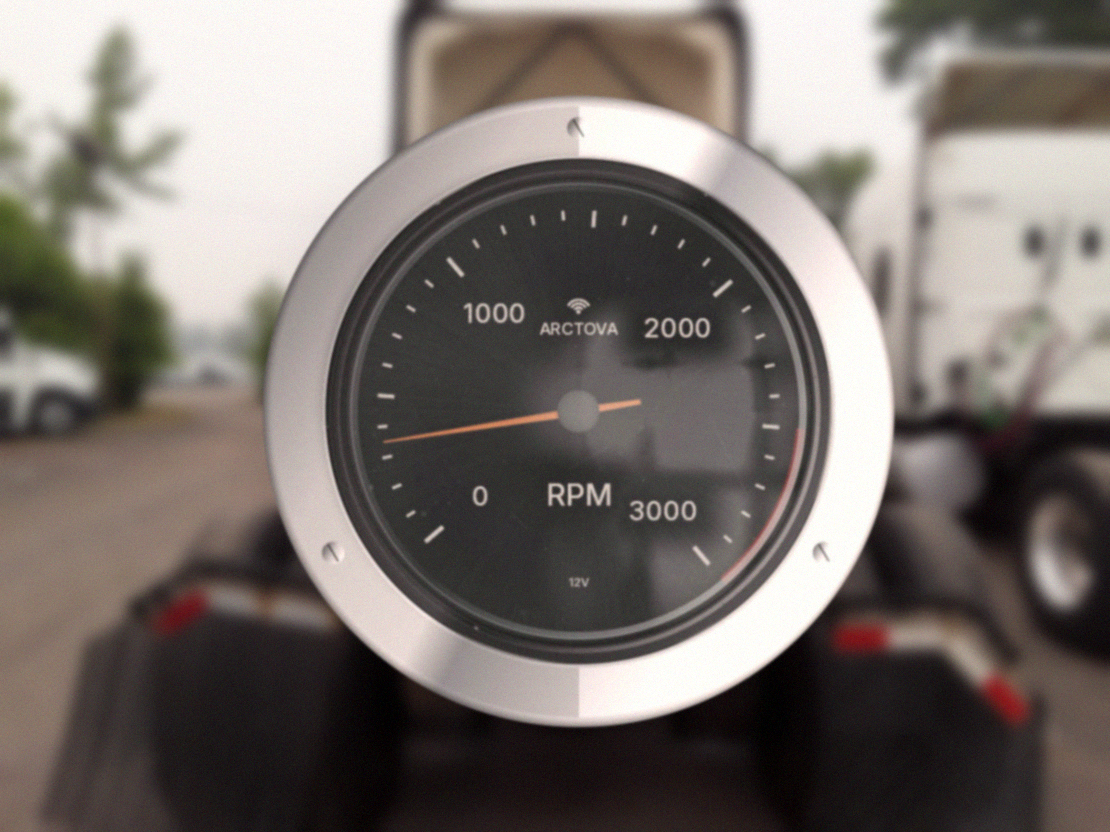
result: 350,rpm
